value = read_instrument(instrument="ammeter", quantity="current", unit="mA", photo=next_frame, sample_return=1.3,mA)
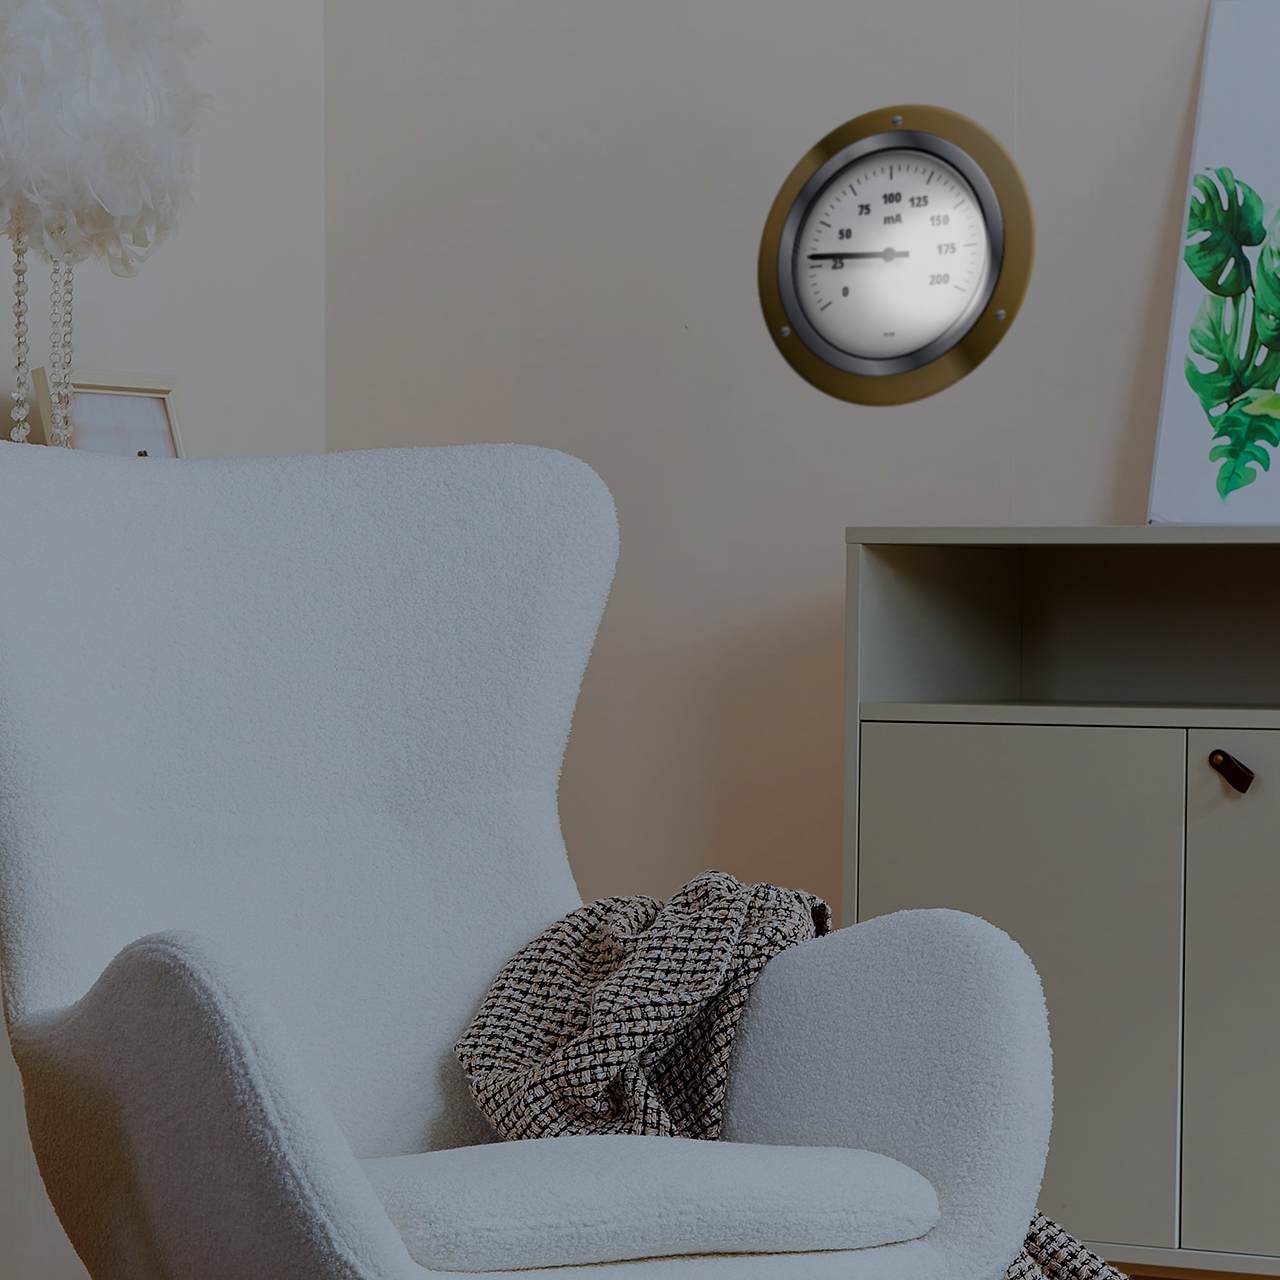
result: 30,mA
